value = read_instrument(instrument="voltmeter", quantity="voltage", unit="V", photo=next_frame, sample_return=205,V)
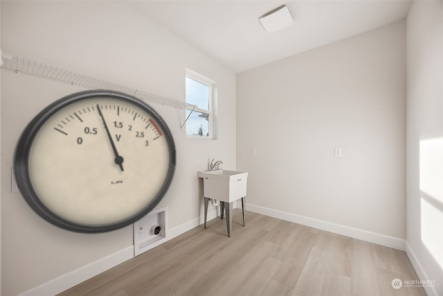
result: 1,V
